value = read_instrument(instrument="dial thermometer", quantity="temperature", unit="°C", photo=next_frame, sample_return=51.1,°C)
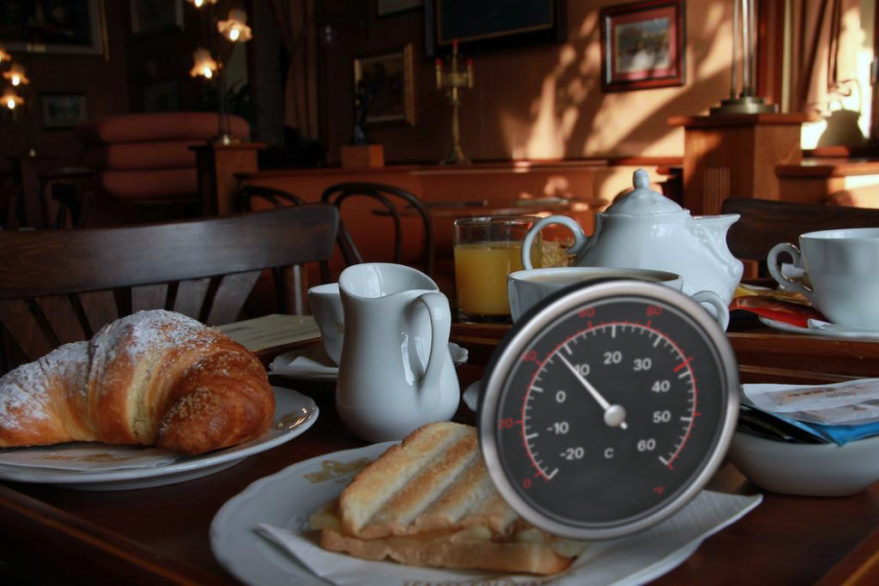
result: 8,°C
